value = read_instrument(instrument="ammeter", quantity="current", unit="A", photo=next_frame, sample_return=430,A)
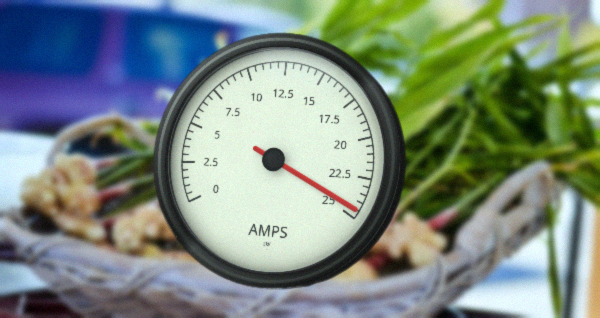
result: 24.5,A
